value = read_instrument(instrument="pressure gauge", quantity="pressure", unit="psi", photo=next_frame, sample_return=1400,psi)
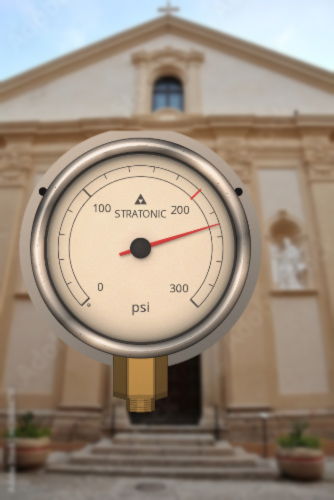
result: 230,psi
